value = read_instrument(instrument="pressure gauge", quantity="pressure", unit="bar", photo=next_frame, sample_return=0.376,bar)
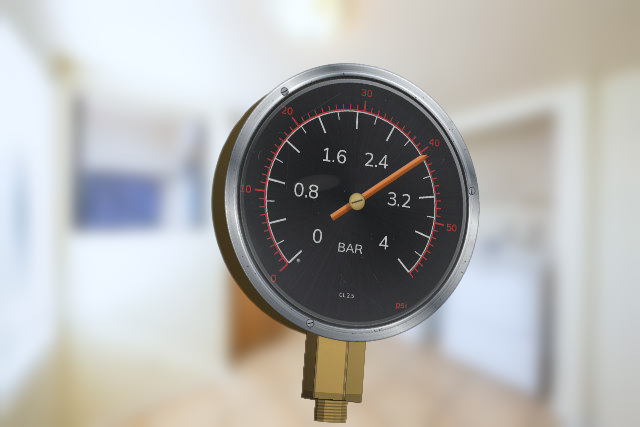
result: 2.8,bar
